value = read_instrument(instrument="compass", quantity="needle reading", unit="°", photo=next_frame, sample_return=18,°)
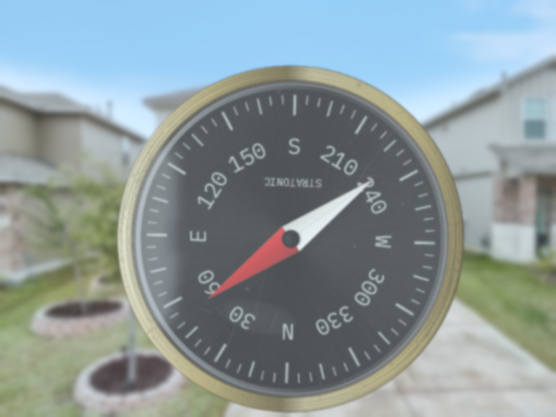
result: 52.5,°
